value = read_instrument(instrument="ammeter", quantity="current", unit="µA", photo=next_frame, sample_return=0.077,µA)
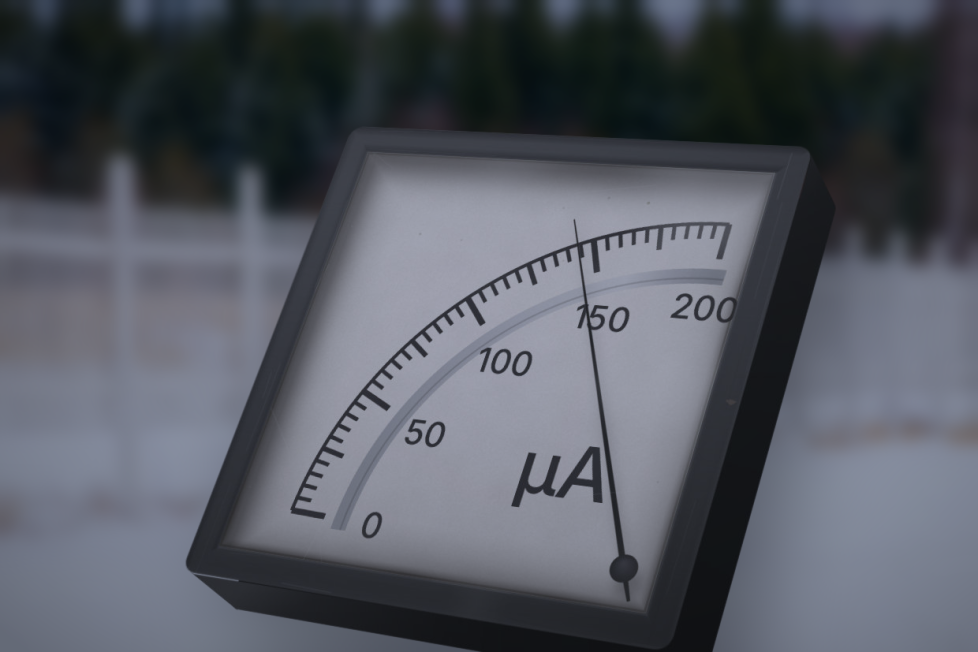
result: 145,µA
